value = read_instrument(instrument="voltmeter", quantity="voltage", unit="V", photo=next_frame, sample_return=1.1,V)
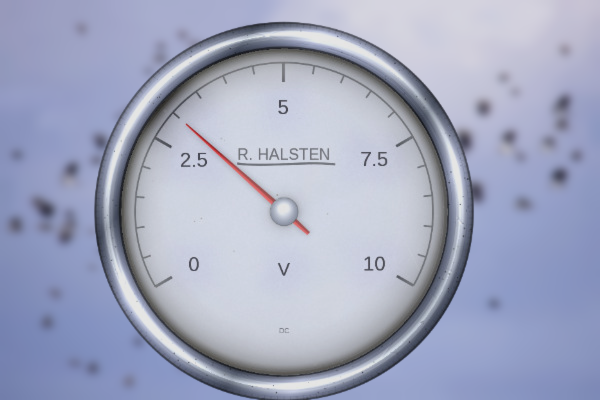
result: 3,V
